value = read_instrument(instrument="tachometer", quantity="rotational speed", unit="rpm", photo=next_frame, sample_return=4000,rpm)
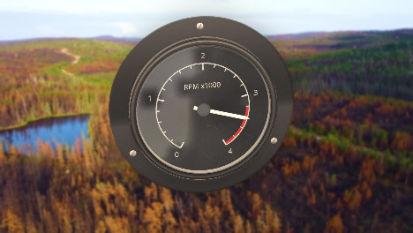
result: 3400,rpm
